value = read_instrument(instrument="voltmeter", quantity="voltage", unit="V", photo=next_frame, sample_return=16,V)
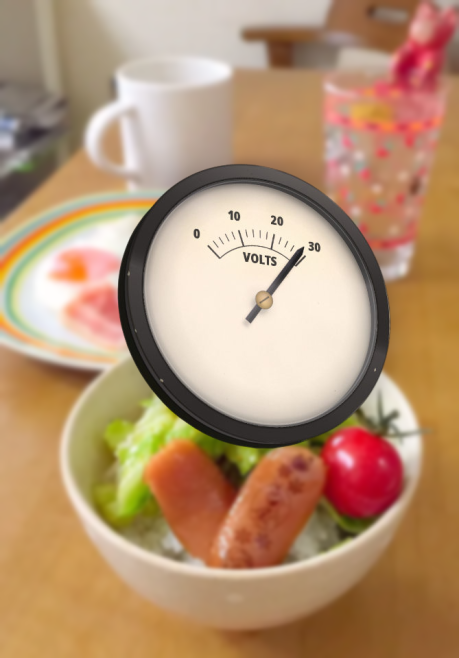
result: 28,V
